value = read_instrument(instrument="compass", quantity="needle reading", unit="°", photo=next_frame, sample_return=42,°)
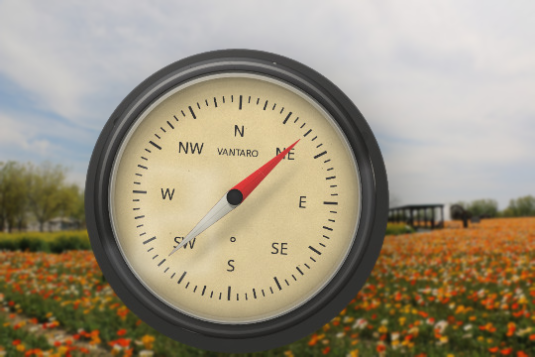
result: 45,°
